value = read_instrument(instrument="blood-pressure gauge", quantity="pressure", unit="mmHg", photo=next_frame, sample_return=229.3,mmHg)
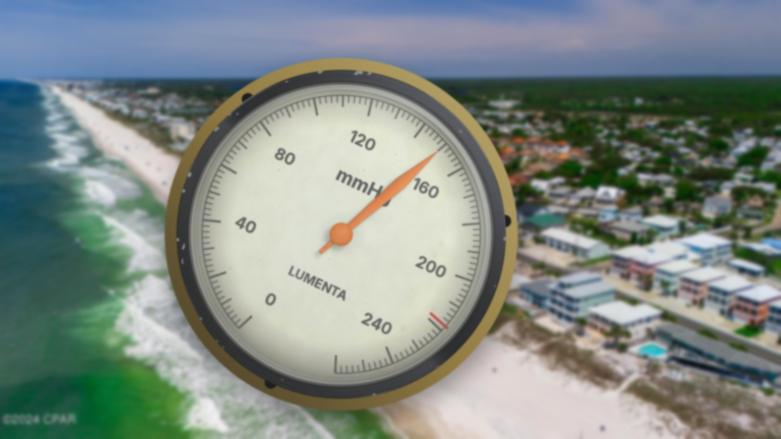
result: 150,mmHg
